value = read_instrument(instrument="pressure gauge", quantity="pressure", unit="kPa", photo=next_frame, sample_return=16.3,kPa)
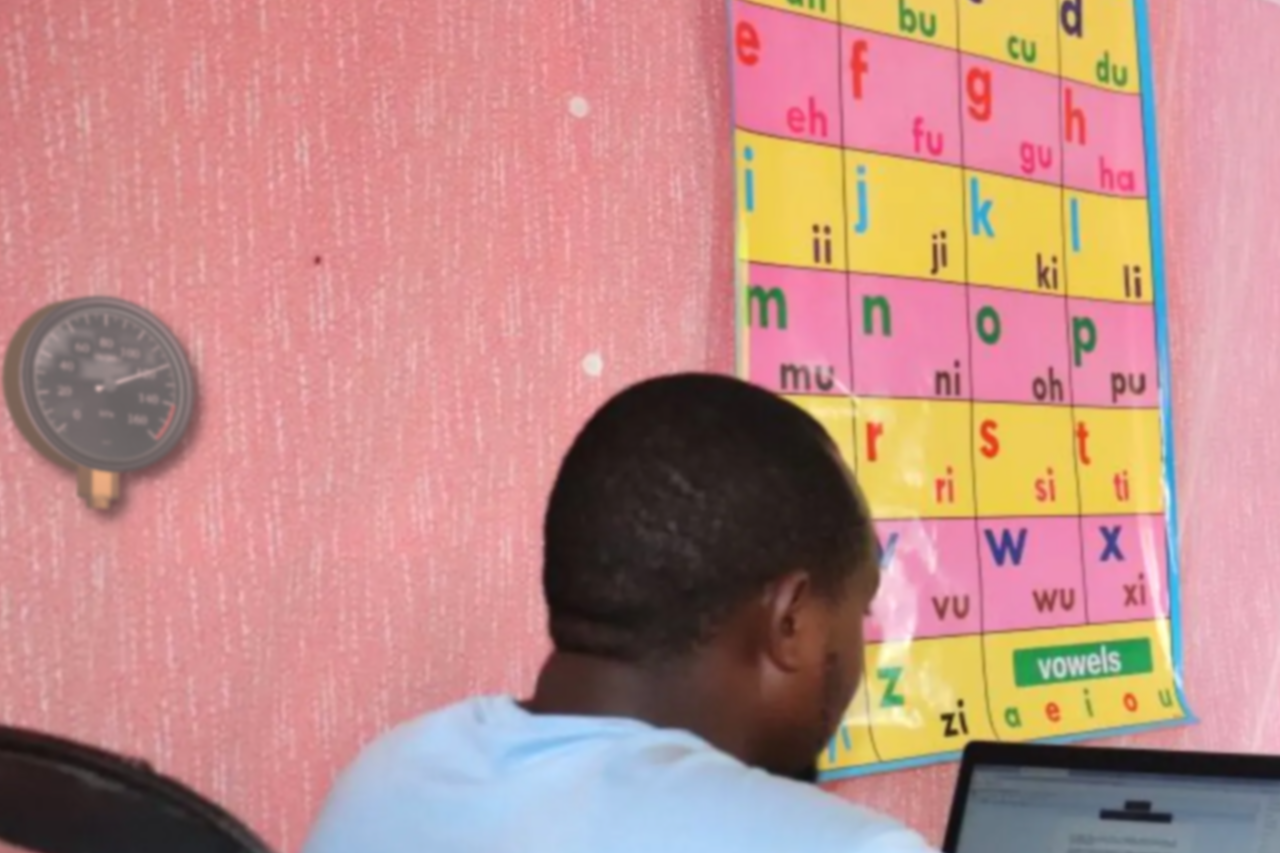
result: 120,kPa
